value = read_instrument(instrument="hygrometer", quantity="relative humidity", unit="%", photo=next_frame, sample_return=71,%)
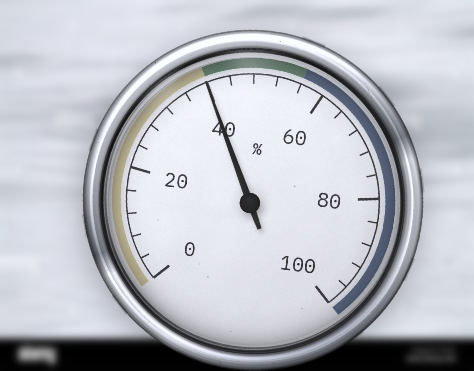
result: 40,%
